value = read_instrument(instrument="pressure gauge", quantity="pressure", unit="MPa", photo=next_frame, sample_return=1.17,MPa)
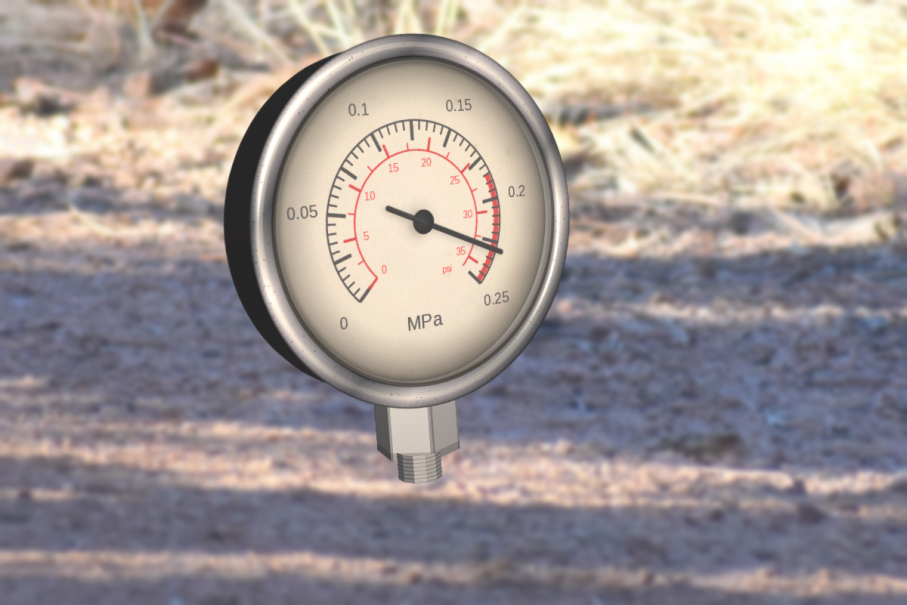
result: 0.23,MPa
